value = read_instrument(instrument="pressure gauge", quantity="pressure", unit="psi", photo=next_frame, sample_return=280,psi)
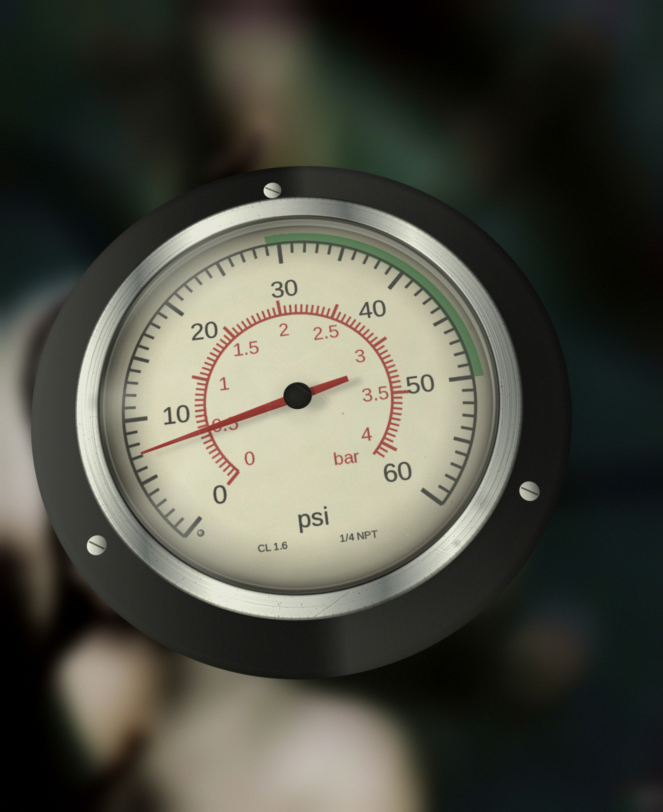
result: 7,psi
